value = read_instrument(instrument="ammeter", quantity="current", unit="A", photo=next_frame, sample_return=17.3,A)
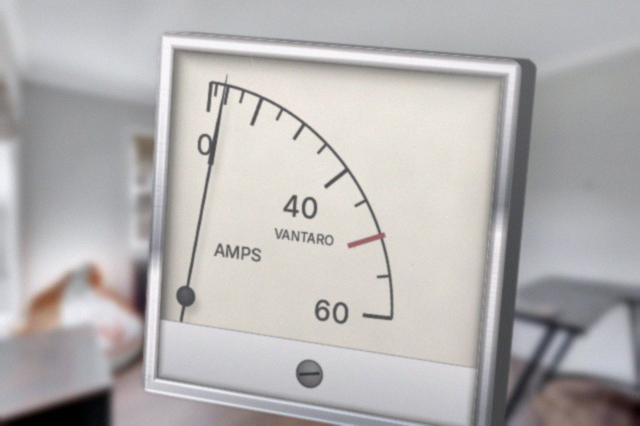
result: 10,A
